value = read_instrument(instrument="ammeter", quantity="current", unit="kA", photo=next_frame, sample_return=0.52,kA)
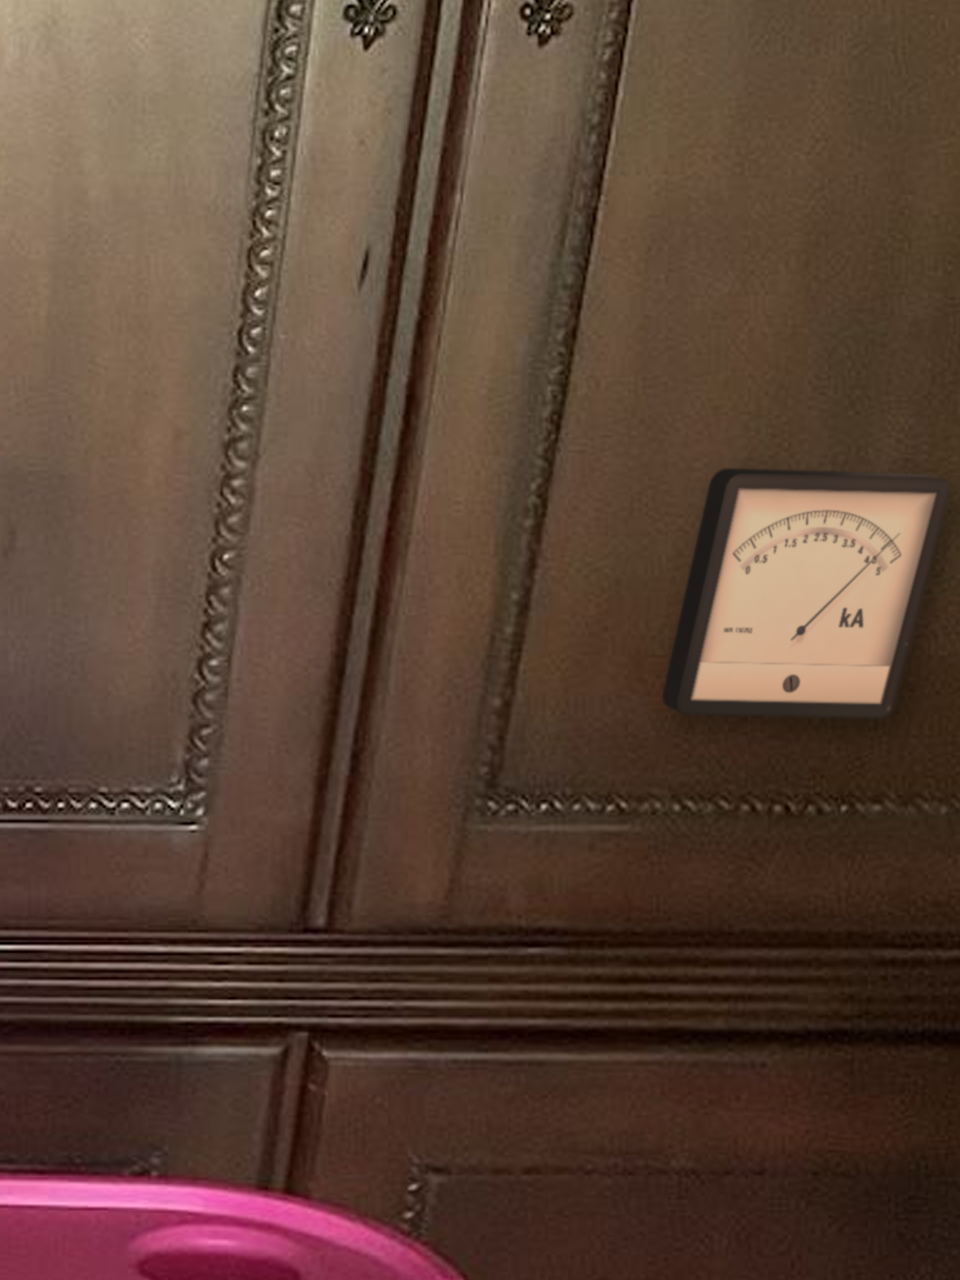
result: 4.5,kA
